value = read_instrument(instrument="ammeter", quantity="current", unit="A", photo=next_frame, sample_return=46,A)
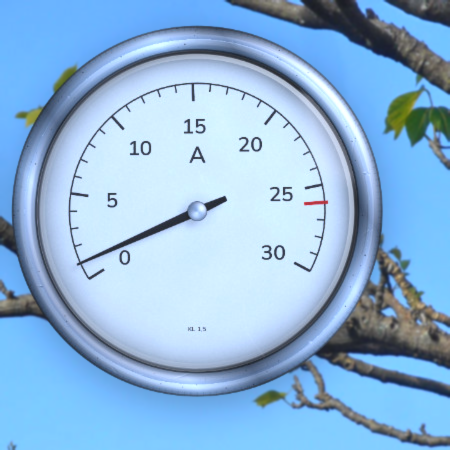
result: 1,A
